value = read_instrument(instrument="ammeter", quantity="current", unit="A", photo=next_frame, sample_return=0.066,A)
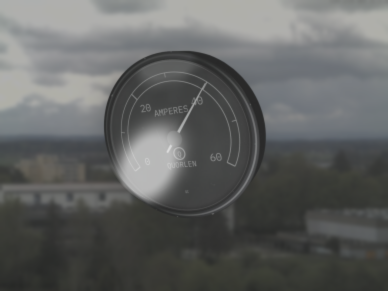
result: 40,A
